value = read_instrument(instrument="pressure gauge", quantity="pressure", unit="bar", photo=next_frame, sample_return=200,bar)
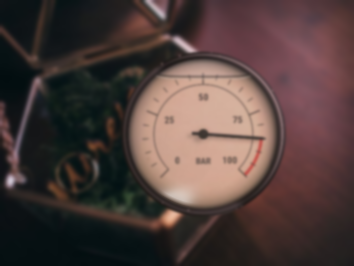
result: 85,bar
